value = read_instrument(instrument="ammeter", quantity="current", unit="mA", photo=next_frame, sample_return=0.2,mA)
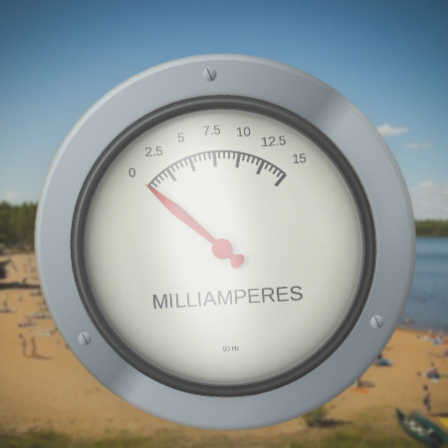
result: 0,mA
